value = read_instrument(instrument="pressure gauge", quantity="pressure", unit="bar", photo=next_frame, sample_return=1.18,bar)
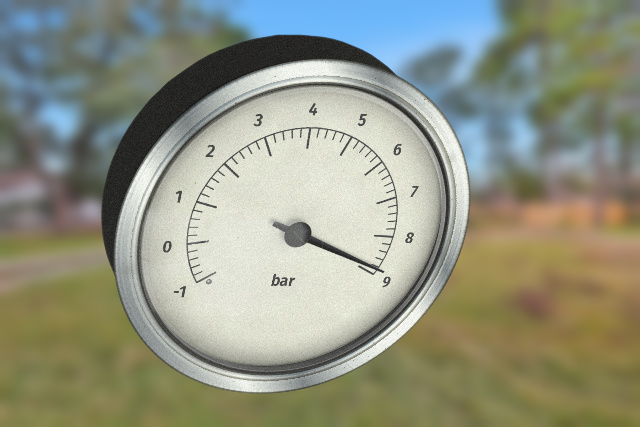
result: 8.8,bar
